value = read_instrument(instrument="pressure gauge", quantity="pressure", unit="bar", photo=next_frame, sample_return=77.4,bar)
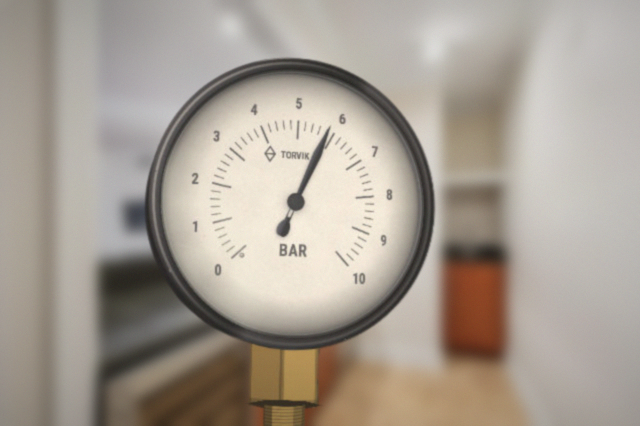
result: 5.8,bar
